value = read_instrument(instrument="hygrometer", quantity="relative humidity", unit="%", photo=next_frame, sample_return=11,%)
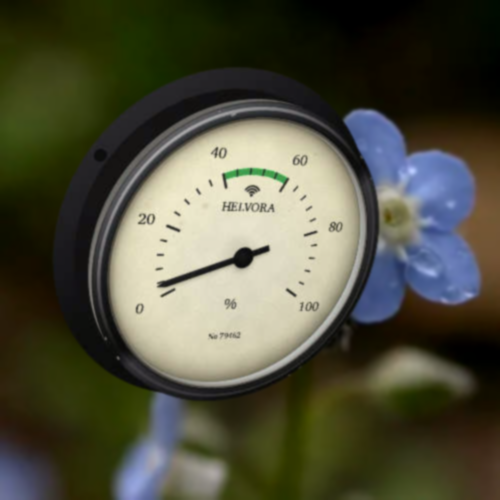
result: 4,%
